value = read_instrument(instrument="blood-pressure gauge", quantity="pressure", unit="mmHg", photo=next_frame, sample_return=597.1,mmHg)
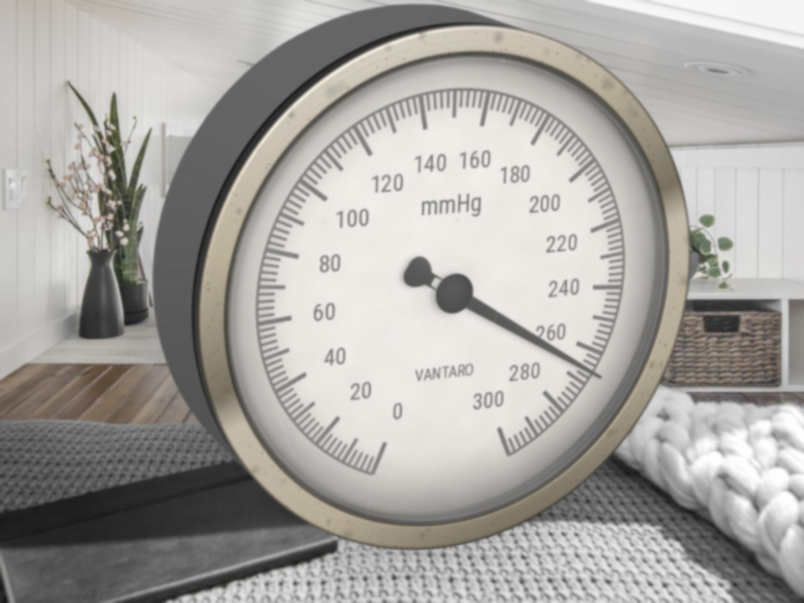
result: 266,mmHg
